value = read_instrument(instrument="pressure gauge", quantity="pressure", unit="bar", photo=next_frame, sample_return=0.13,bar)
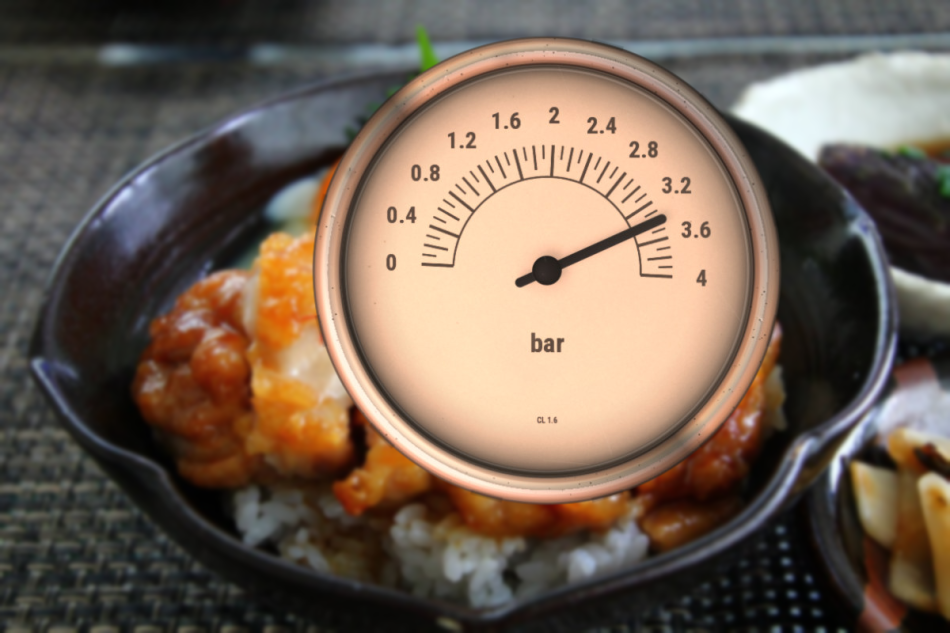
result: 3.4,bar
